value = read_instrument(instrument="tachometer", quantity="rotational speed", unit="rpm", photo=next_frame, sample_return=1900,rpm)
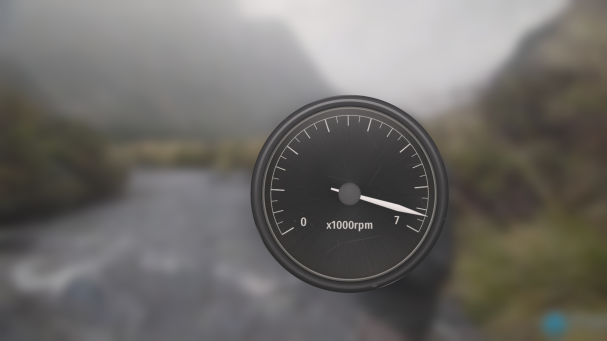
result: 6625,rpm
